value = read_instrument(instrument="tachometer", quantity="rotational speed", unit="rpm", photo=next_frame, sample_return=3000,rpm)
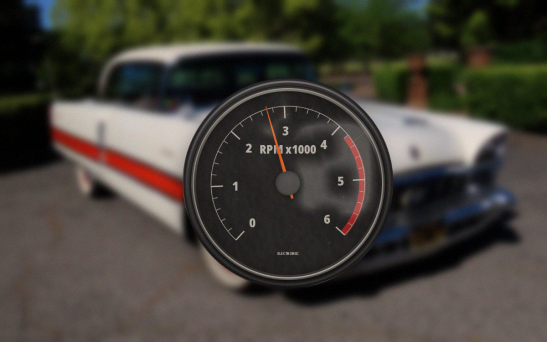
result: 2700,rpm
